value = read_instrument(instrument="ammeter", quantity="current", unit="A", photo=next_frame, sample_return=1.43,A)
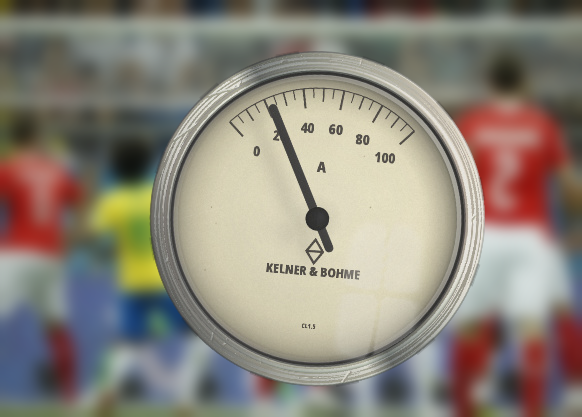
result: 22.5,A
